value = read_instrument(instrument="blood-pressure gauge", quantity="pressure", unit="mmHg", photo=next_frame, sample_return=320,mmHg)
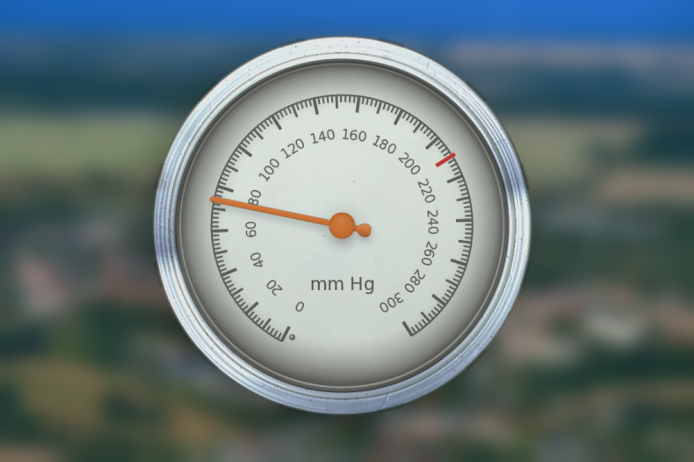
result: 74,mmHg
